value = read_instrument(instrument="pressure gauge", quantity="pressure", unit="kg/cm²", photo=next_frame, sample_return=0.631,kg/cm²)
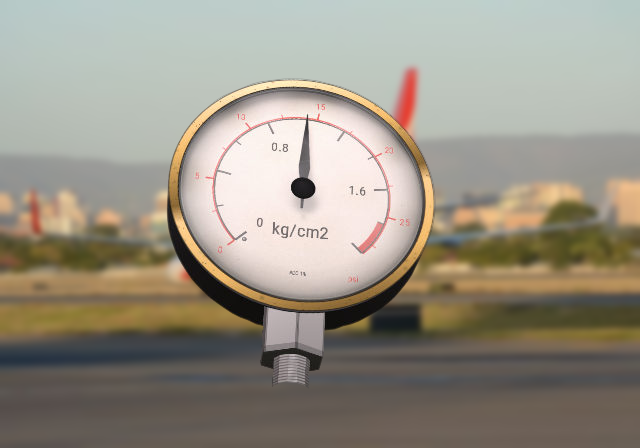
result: 1,kg/cm²
